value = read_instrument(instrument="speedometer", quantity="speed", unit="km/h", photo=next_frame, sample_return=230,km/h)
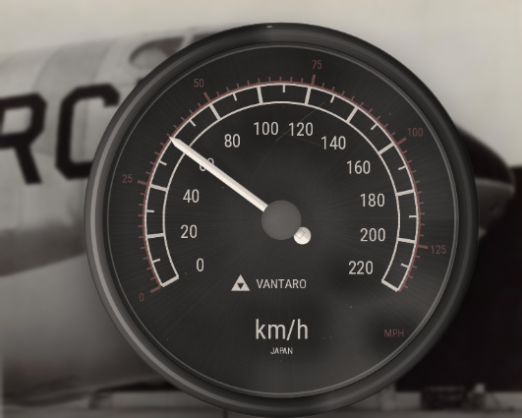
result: 60,km/h
